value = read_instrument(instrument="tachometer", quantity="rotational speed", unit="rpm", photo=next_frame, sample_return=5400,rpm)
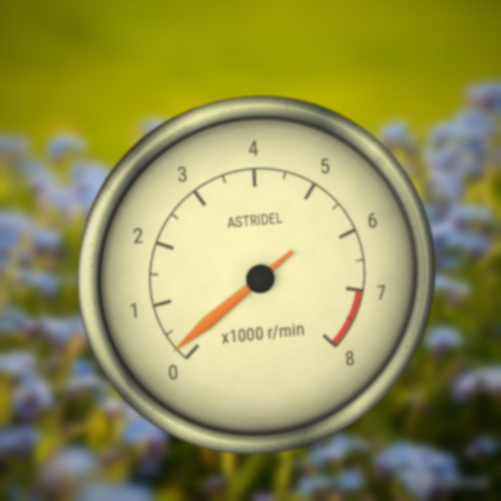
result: 250,rpm
